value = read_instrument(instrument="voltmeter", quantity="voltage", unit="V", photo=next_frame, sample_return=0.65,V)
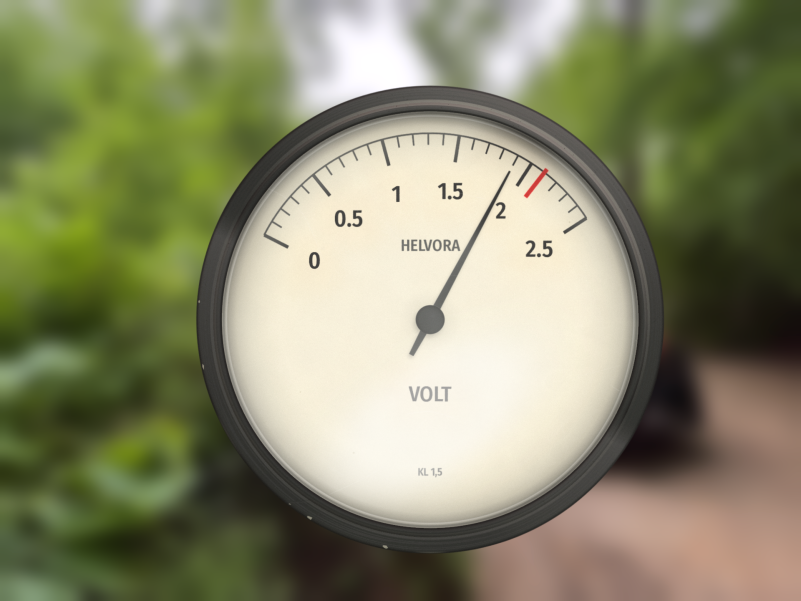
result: 1.9,V
